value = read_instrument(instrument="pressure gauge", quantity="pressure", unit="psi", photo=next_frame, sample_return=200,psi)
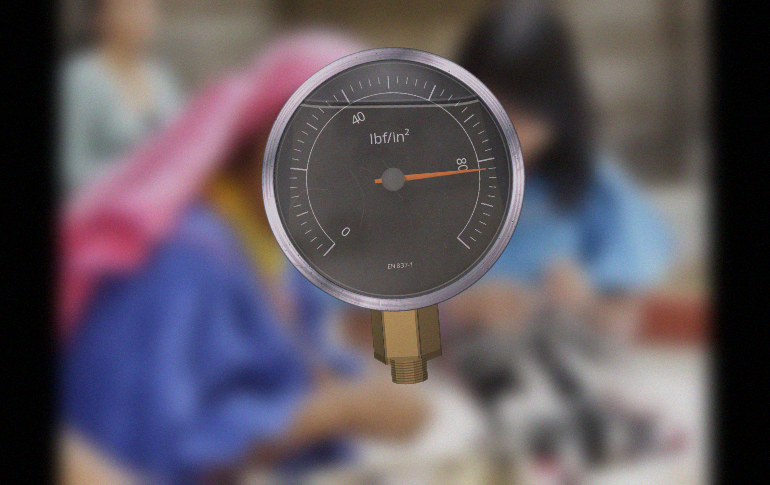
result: 82,psi
